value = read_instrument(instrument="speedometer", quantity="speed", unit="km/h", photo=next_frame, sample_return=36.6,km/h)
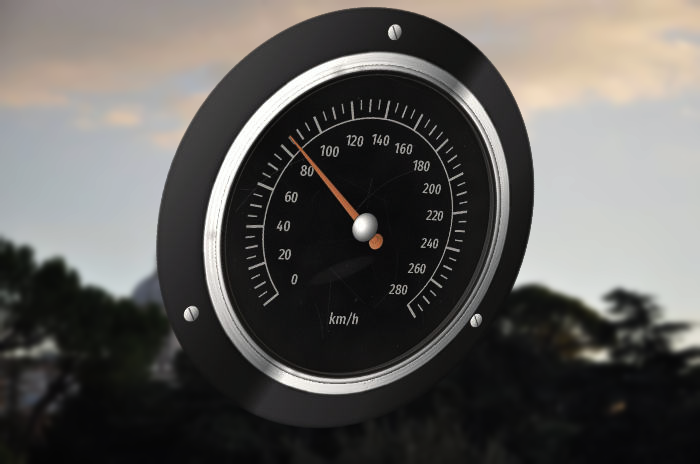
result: 85,km/h
